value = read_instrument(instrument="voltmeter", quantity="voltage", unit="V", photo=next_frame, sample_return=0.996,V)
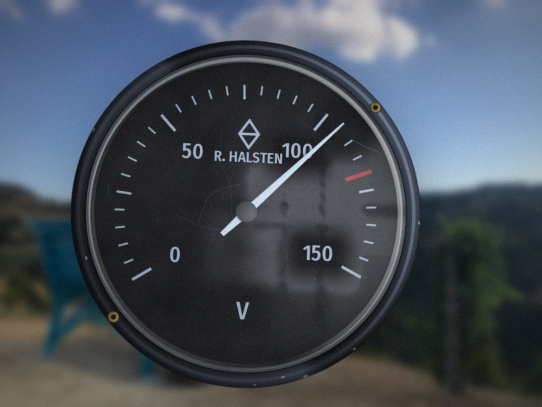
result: 105,V
